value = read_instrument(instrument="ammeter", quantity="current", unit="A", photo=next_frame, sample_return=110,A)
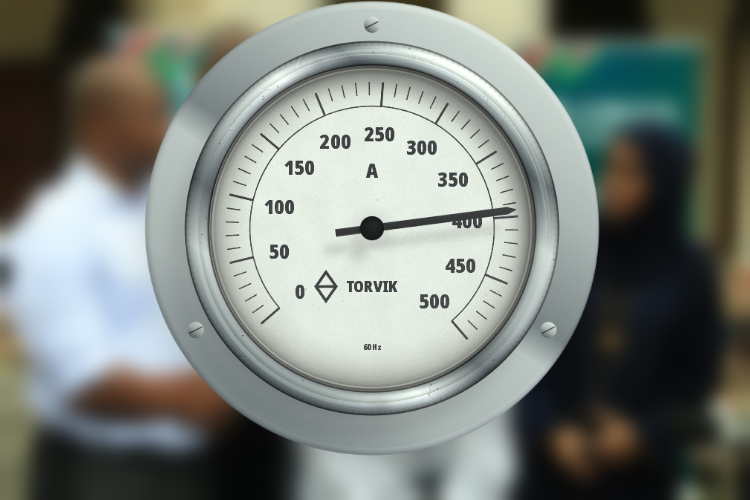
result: 395,A
